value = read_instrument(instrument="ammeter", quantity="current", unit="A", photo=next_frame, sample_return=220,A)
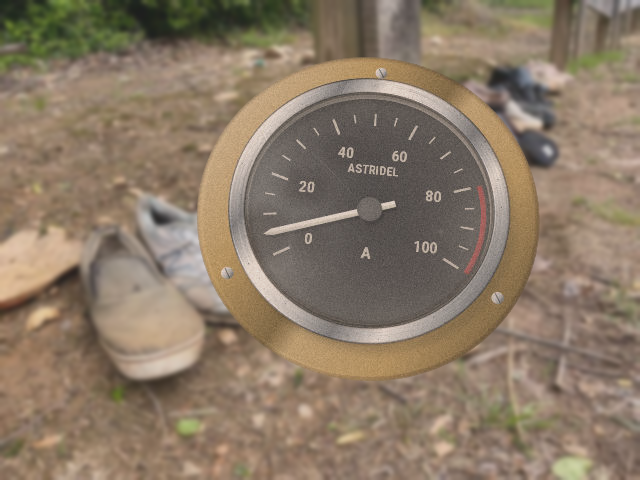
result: 5,A
